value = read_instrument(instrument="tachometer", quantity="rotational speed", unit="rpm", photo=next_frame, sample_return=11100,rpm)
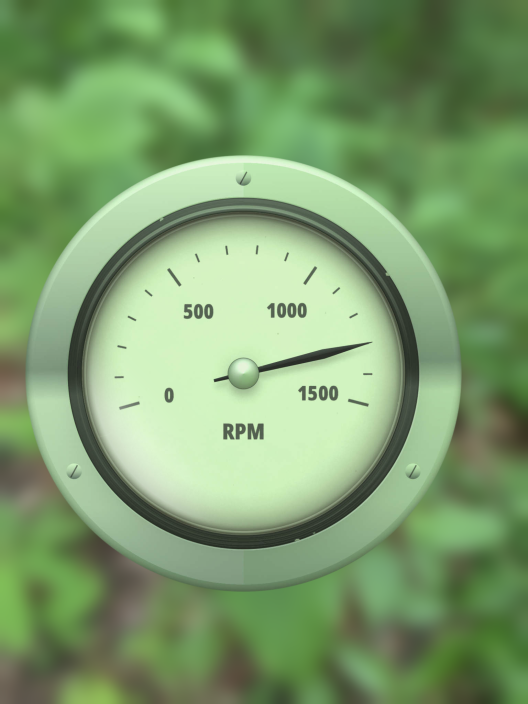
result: 1300,rpm
